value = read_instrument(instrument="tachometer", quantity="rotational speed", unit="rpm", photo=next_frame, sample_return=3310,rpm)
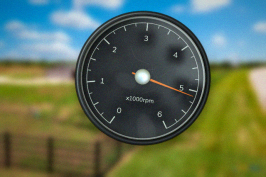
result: 5125,rpm
